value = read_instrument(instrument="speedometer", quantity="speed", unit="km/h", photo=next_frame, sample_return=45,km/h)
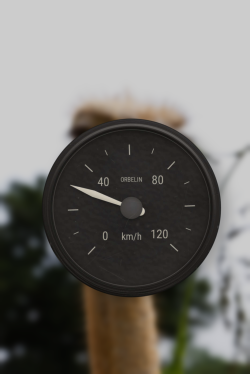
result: 30,km/h
